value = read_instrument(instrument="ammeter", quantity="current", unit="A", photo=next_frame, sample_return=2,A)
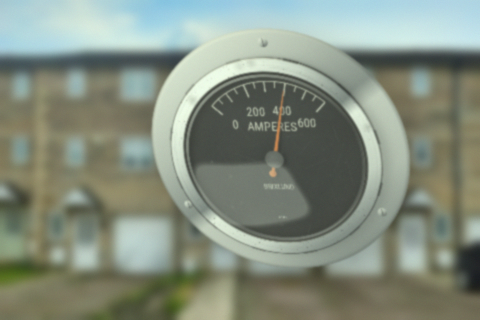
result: 400,A
